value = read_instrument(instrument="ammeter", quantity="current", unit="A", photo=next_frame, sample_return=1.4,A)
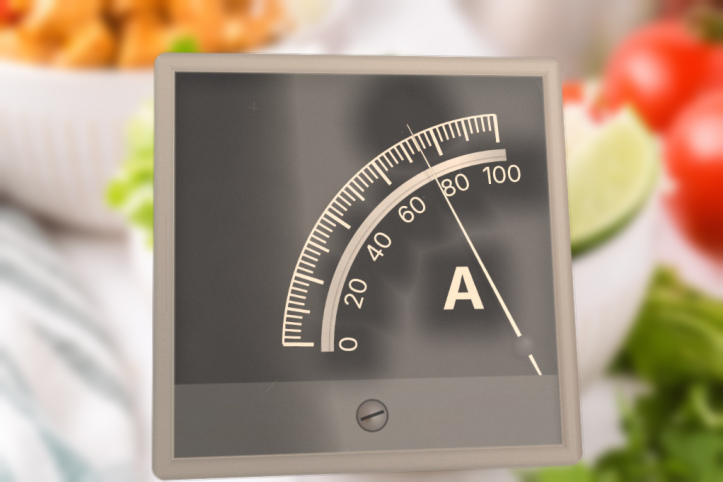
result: 74,A
